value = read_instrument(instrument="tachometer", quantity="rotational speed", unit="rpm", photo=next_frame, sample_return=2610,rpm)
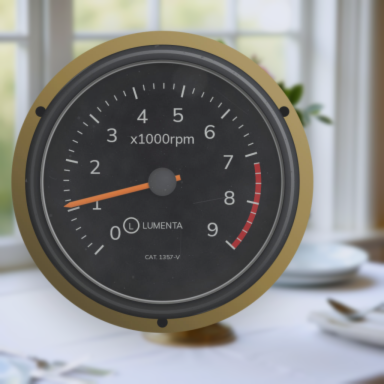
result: 1100,rpm
